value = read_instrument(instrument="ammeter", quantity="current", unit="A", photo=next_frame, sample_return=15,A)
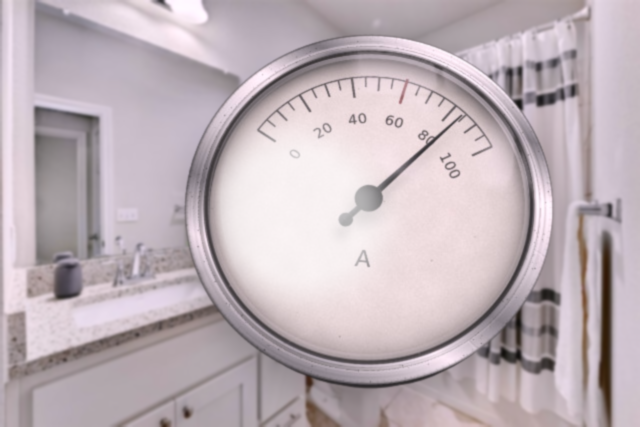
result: 85,A
